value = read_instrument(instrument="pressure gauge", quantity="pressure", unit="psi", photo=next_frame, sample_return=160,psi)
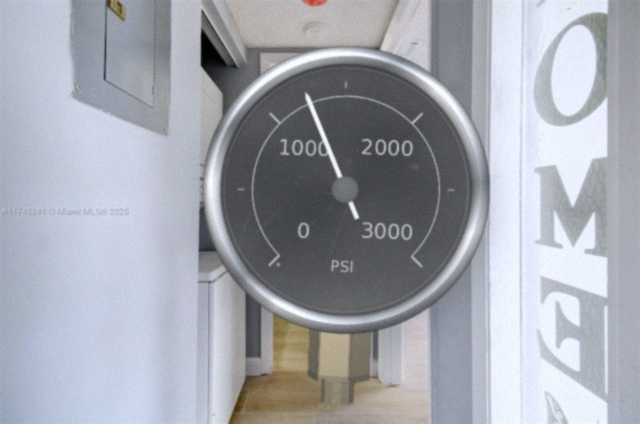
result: 1250,psi
